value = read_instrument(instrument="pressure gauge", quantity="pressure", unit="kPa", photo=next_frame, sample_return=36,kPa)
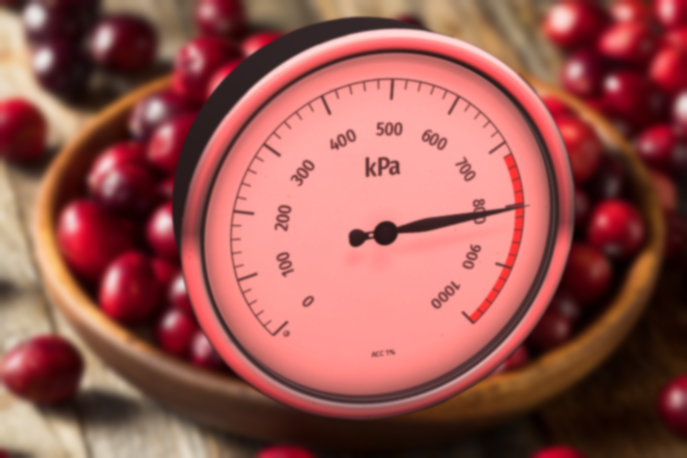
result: 800,kPa
